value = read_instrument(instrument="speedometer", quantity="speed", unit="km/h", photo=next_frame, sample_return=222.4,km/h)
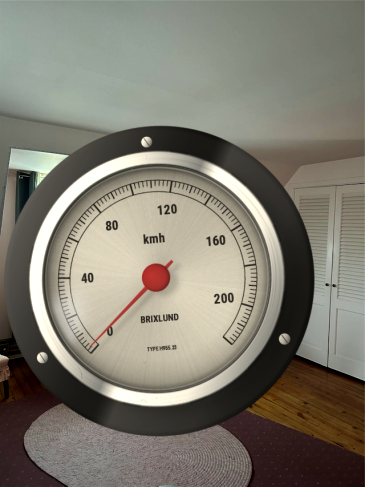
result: 2,km/h
